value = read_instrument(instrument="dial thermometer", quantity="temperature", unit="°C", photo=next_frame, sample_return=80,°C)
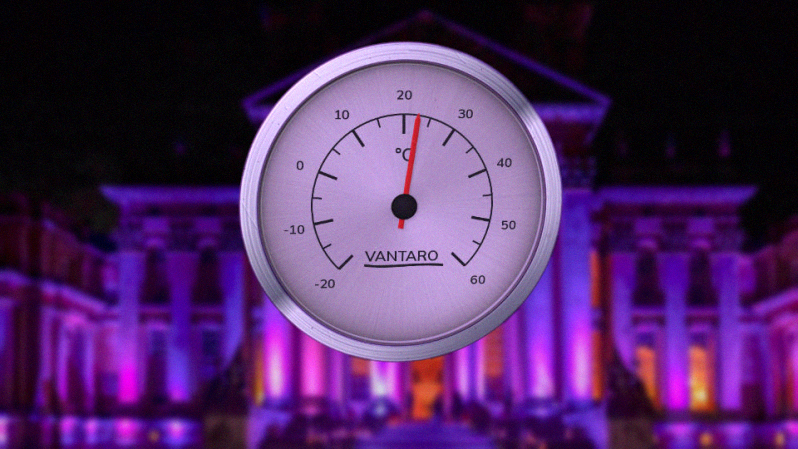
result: 22.5,°C
